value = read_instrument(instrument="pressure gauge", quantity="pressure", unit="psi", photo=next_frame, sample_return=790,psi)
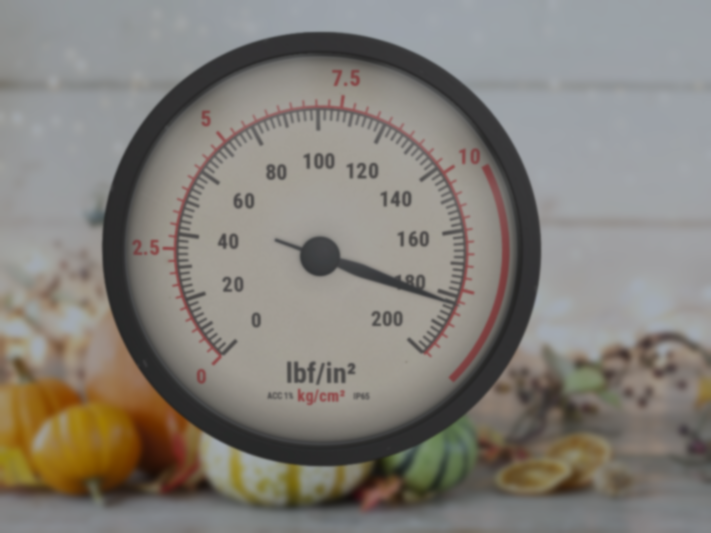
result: 182,psi
